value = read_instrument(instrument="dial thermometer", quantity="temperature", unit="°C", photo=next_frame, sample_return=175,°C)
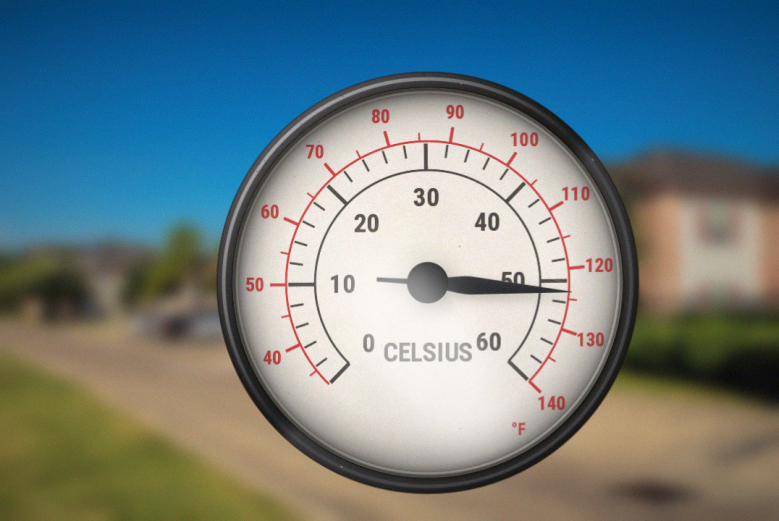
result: 51,°C
